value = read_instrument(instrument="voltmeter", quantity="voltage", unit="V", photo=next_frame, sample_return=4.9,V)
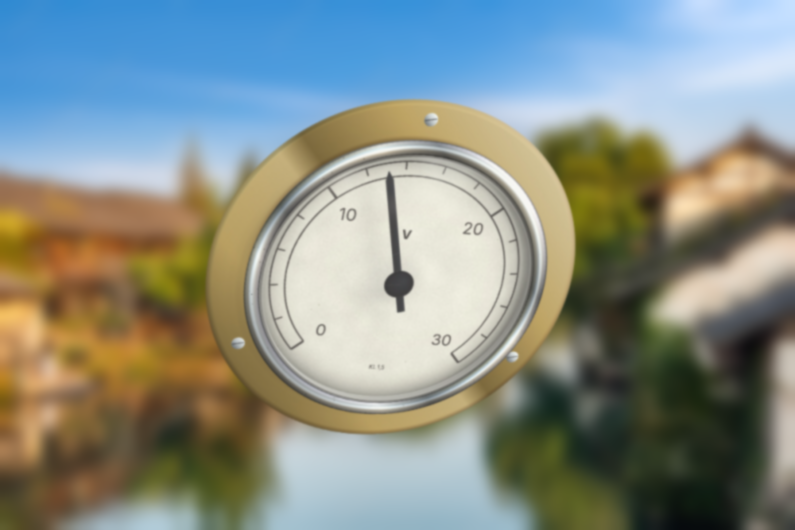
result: 13,V
